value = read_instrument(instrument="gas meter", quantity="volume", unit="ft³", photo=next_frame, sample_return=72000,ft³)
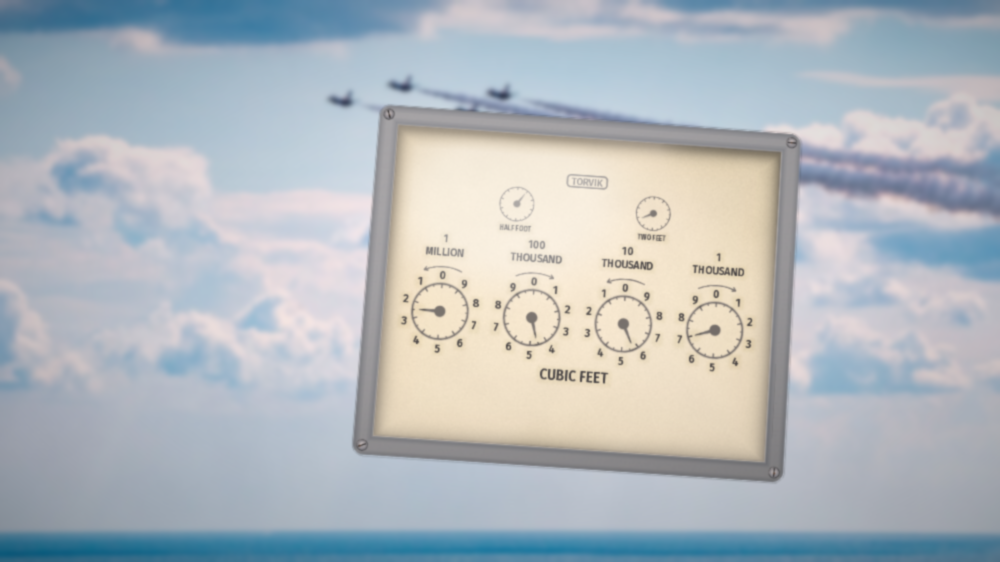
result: 245700,ft³
